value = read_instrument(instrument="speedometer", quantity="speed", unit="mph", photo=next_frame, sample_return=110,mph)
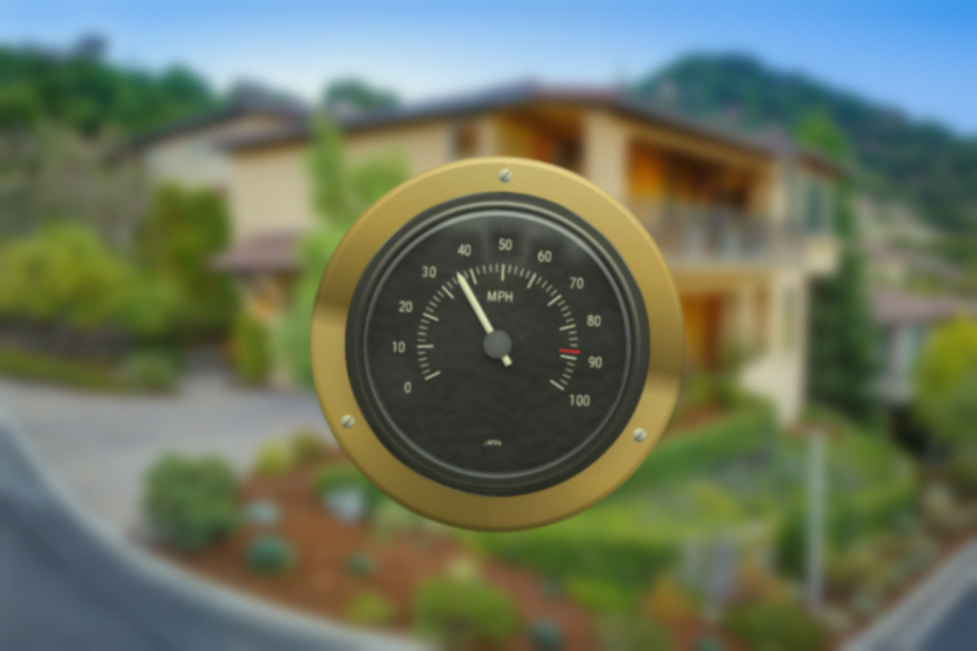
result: 36,mph
